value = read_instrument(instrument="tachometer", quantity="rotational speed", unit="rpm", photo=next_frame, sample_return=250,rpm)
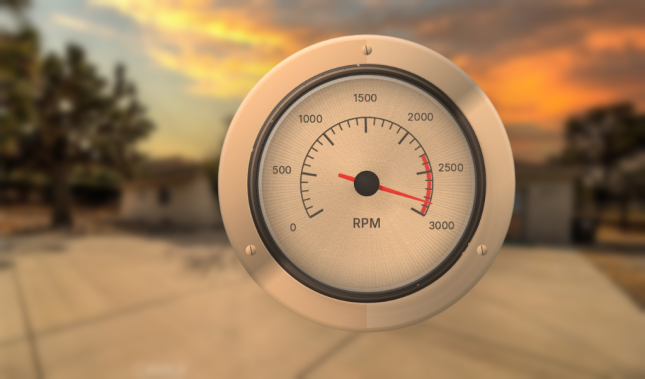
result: 2850,rpm
